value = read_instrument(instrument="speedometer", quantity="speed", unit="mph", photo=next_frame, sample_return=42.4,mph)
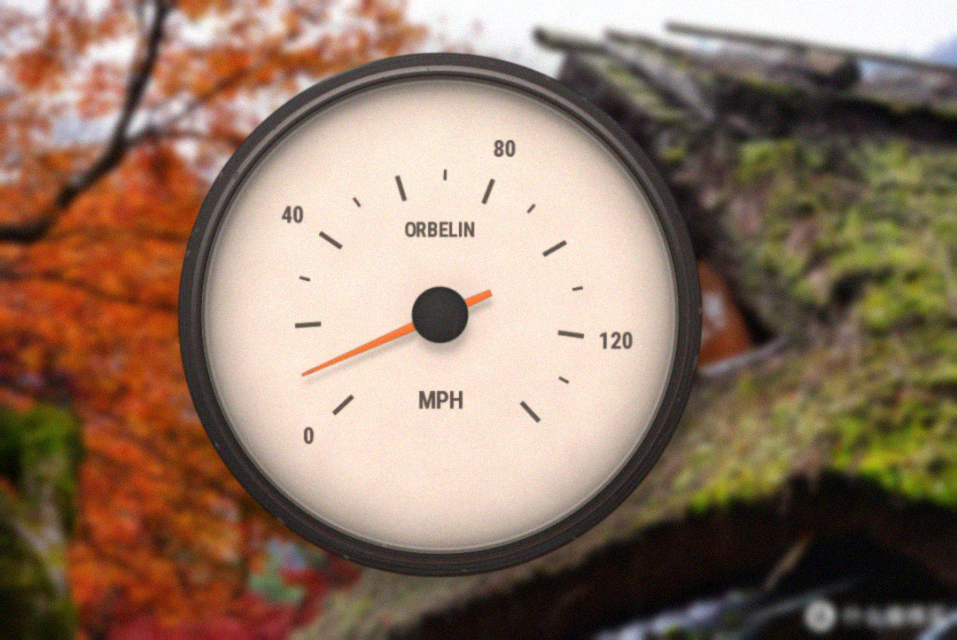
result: 10,mph
